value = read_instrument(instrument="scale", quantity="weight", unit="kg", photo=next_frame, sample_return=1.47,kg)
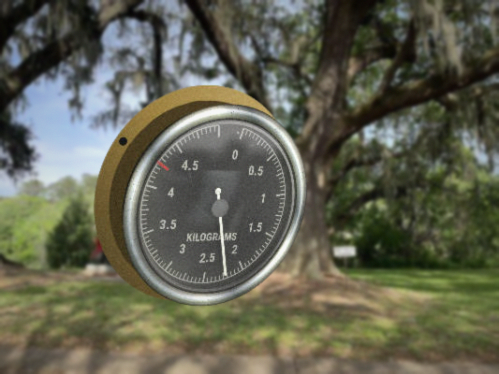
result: 2.25,kg
